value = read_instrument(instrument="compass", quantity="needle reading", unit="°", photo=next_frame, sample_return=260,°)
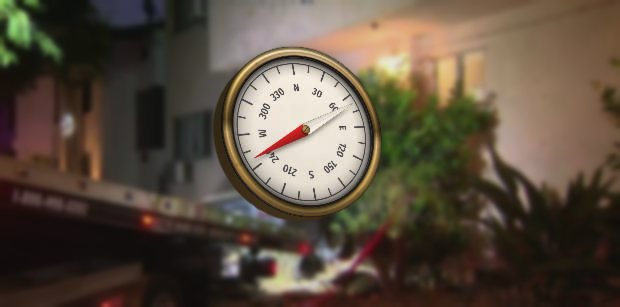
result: 247.5,°
